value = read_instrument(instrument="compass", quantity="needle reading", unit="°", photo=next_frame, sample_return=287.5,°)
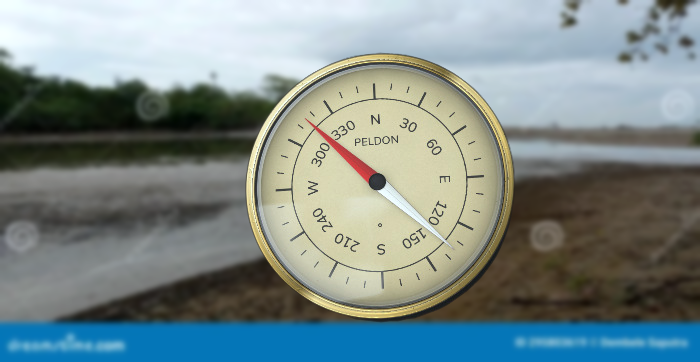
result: 315,°
